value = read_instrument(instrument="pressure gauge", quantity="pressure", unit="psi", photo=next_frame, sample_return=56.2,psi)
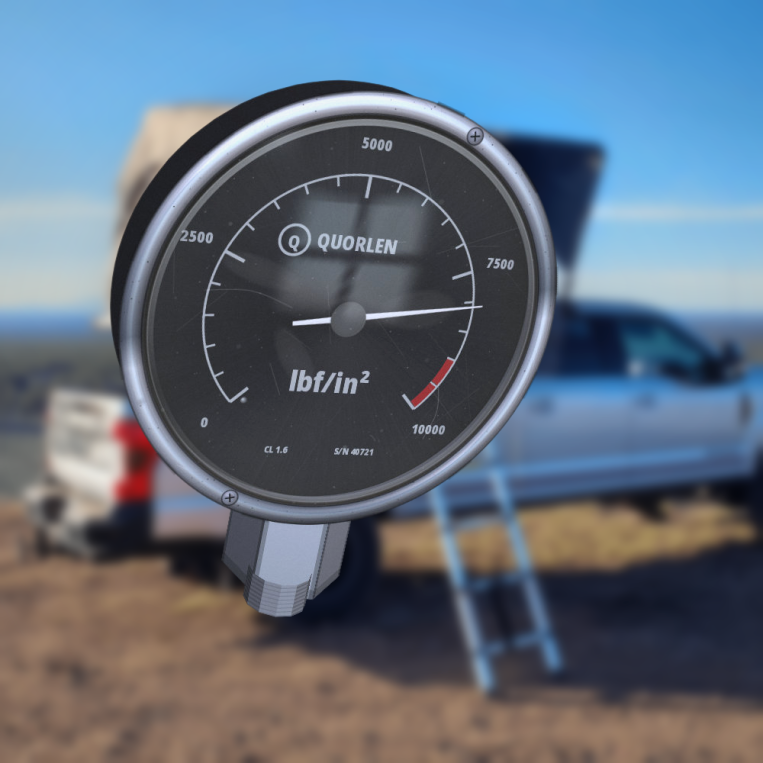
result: 8000,psi
